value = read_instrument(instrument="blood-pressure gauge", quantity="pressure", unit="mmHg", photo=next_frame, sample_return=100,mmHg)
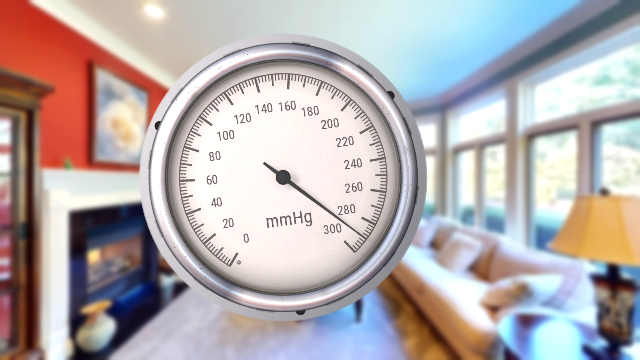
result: 290,mmHg
